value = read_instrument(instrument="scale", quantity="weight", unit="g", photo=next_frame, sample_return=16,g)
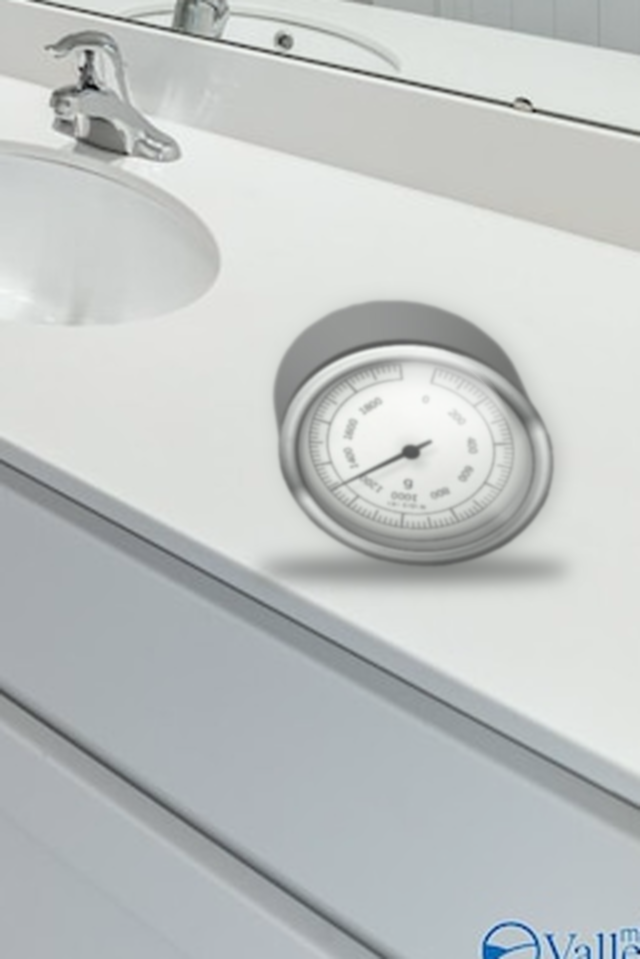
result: 1300,g
